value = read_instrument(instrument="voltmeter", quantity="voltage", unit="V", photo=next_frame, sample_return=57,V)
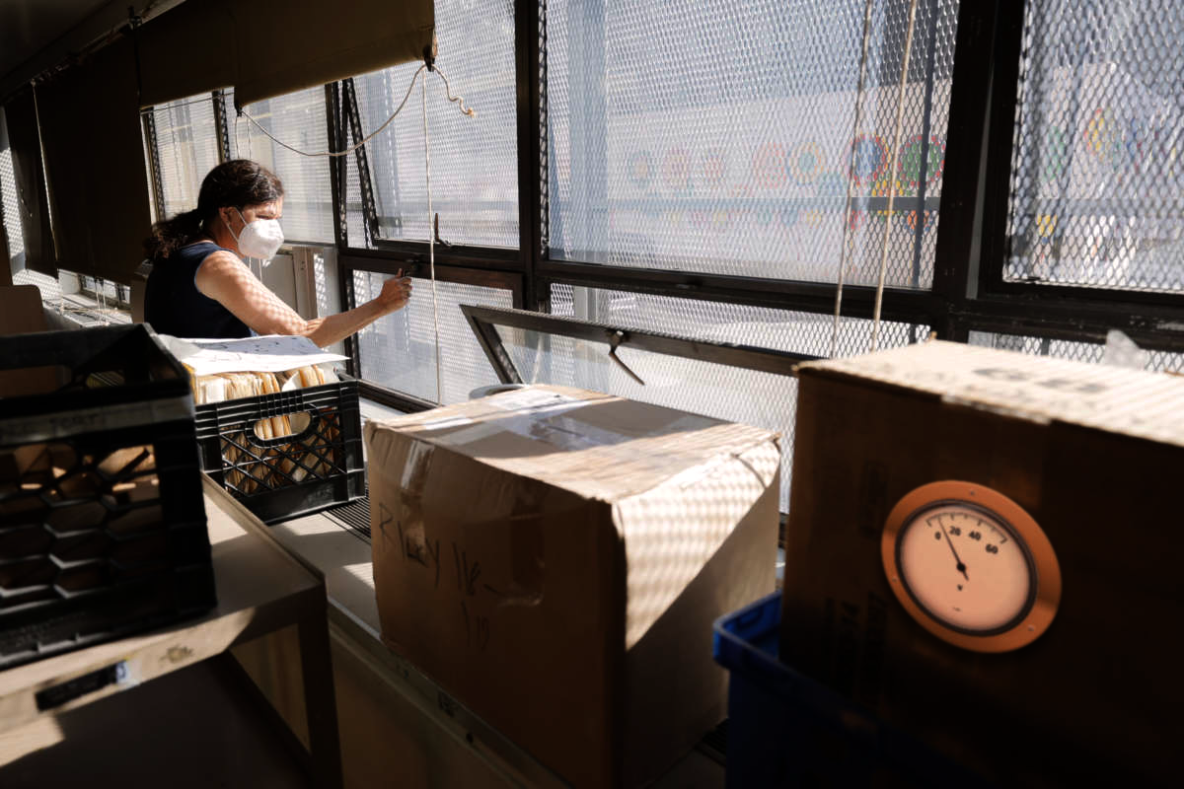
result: 10,V
